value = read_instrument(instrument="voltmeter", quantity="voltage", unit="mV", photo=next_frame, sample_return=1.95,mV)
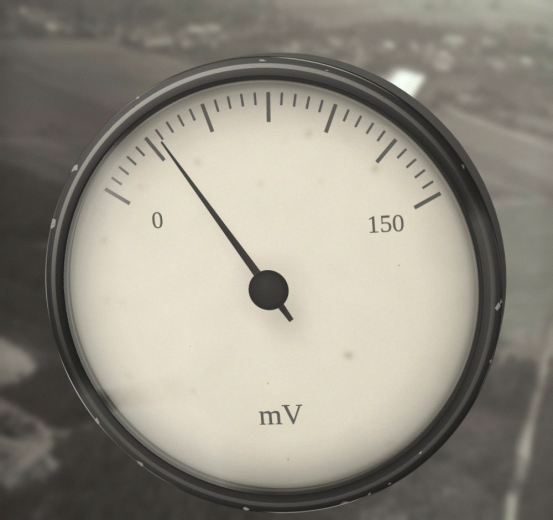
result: 30,mV
